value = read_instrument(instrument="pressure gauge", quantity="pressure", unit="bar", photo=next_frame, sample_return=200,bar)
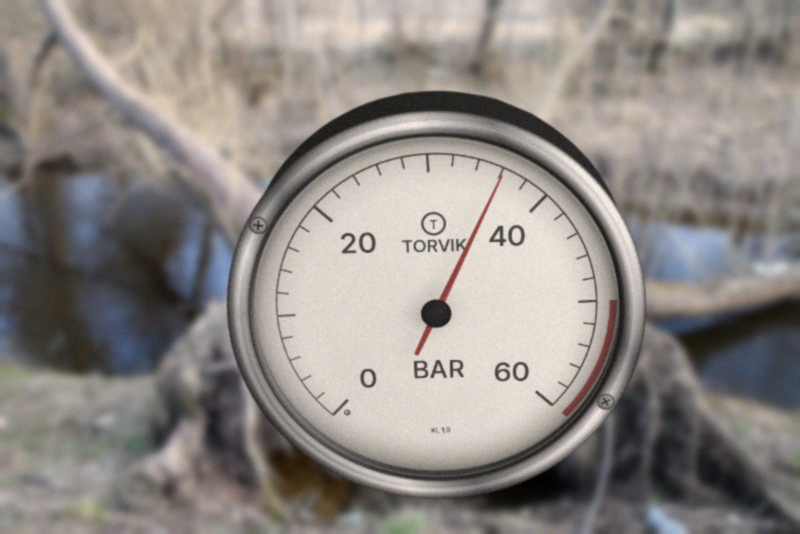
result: 36,bar
